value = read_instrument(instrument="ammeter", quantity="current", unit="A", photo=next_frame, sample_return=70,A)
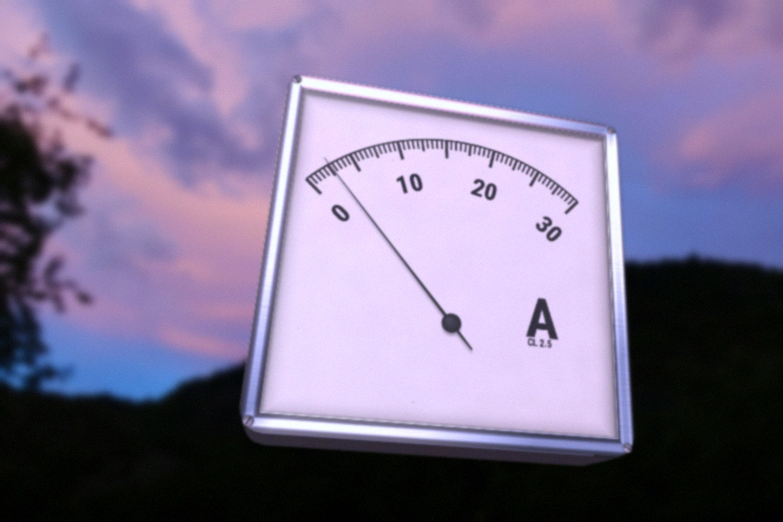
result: 2.5,A
